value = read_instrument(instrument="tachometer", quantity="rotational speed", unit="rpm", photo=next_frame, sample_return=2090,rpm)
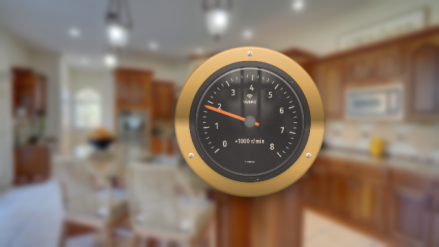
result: 1800,rpm
